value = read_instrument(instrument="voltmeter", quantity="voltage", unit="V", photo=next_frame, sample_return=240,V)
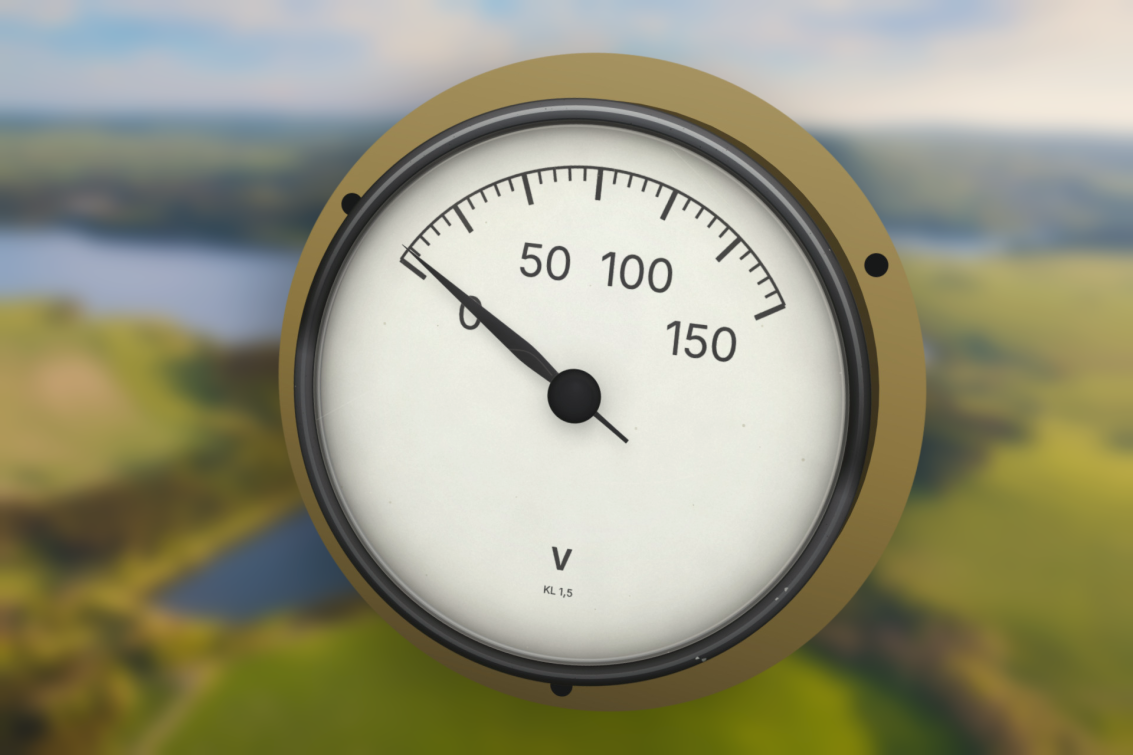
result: 5,V
